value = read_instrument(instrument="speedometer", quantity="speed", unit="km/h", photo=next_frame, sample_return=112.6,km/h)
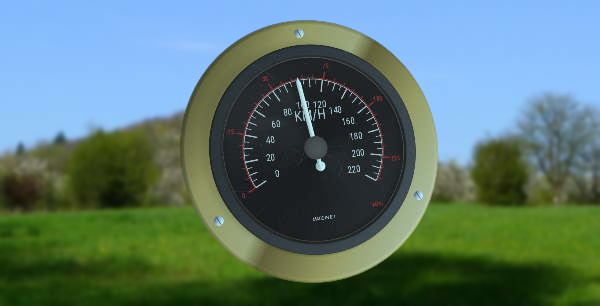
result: 100,km/h
